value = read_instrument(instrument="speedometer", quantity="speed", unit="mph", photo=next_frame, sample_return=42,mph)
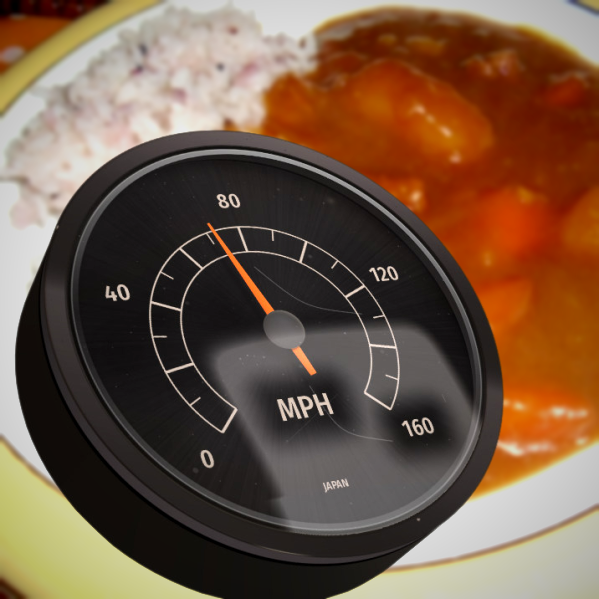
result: 70,mph
